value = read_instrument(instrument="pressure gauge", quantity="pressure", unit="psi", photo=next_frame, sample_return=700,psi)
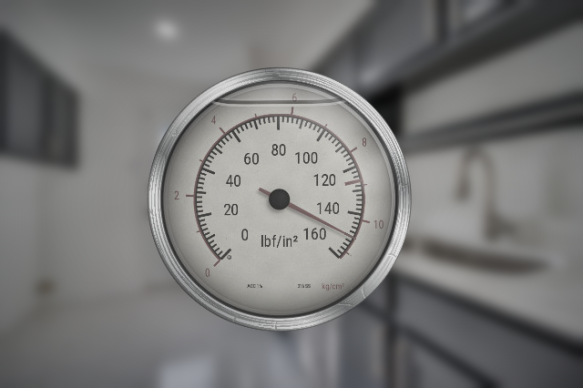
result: 150,psi
